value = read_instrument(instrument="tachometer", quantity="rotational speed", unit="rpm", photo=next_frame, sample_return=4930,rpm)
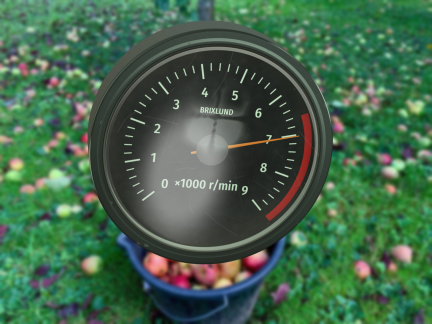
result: 7000,rpm
